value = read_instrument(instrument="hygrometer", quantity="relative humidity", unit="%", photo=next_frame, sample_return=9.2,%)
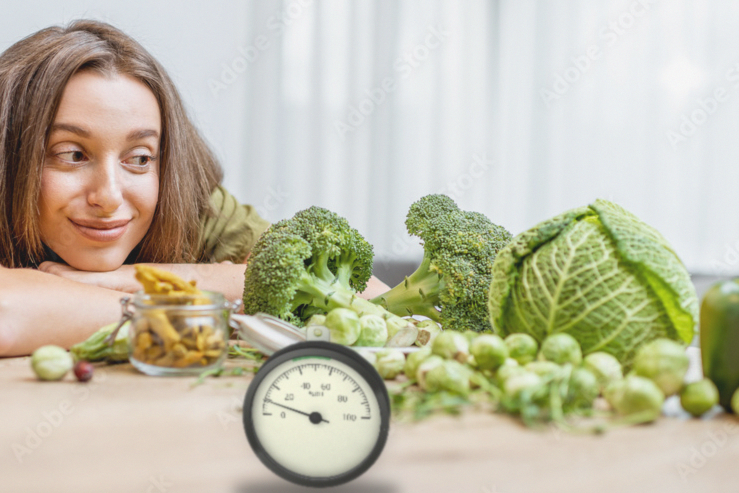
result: 10,%
